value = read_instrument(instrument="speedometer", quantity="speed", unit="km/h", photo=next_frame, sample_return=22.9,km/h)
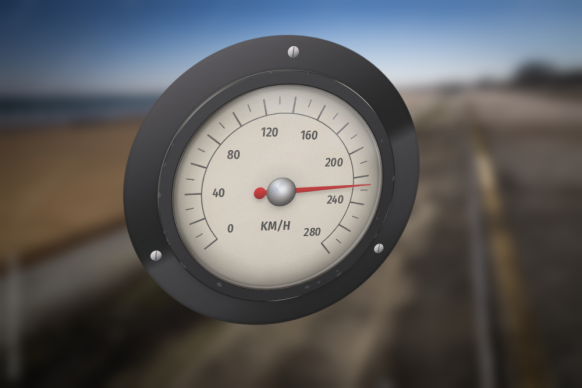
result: 225,km/h
